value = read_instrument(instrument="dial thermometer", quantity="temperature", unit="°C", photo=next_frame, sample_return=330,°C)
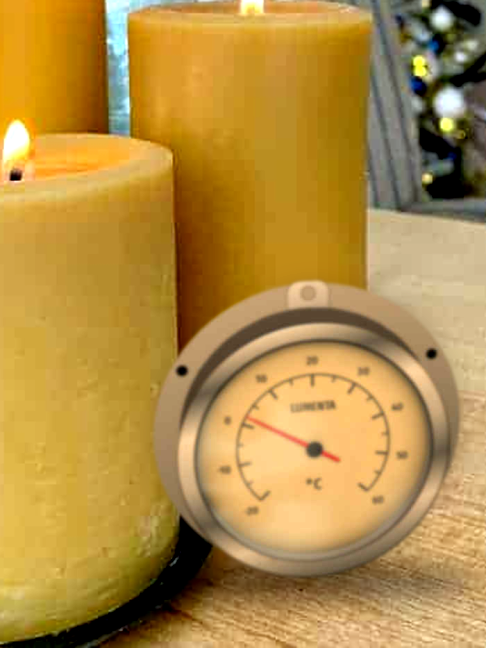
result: 2.5,°C
